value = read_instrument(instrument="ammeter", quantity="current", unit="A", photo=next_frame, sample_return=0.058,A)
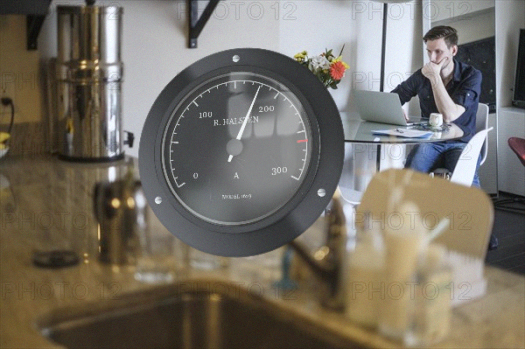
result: 180,A
